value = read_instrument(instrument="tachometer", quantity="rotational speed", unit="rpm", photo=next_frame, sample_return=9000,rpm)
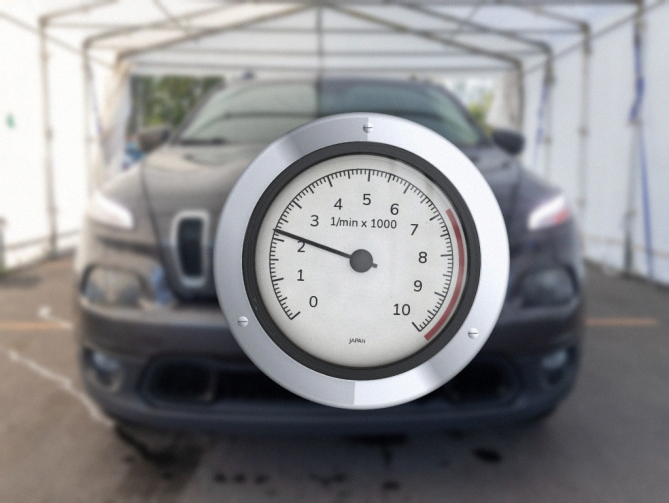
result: 2200,rpm
